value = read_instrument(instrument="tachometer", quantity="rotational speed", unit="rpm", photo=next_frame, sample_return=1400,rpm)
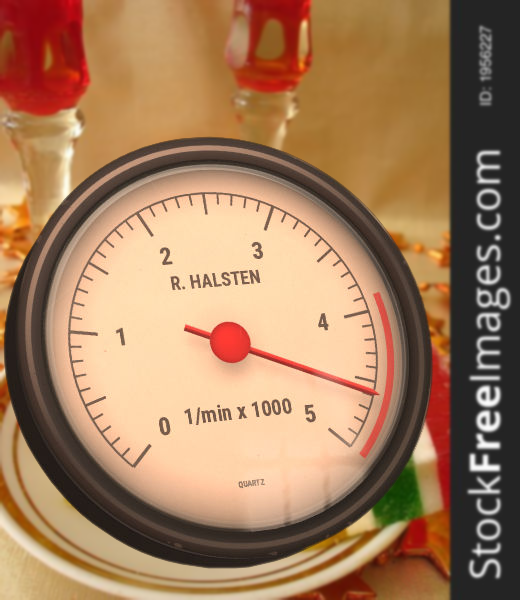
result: 4600,rpm
